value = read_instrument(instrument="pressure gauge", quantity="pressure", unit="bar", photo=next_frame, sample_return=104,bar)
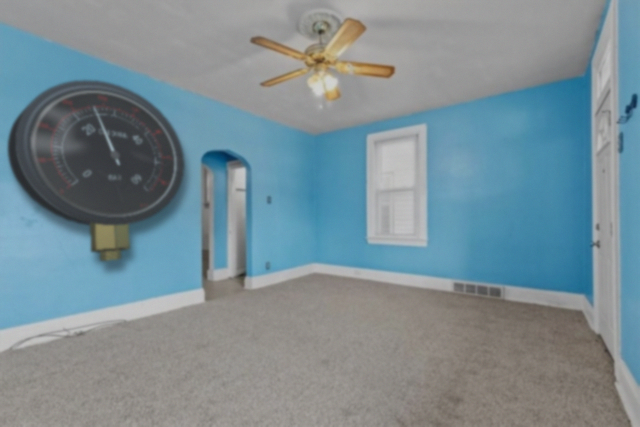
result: 25,bar
